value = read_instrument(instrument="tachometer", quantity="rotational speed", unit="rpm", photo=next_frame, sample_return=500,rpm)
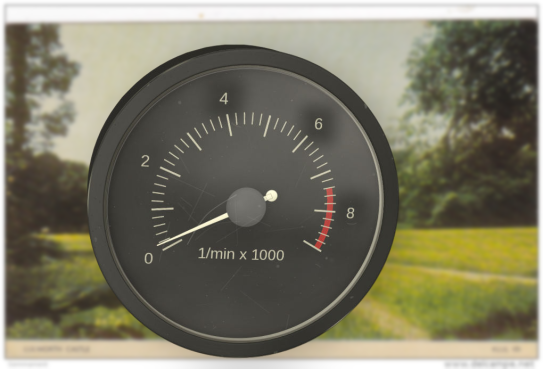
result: 200,rpm
